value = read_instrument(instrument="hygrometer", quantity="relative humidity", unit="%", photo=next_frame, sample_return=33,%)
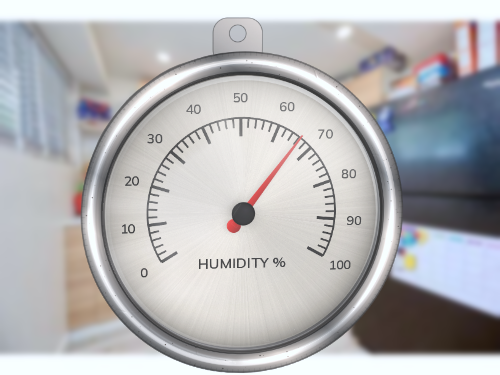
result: 66,%
